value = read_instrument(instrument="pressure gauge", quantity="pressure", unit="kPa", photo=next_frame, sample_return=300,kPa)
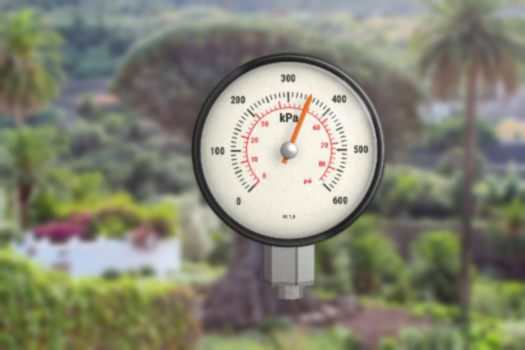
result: 350,kPa
